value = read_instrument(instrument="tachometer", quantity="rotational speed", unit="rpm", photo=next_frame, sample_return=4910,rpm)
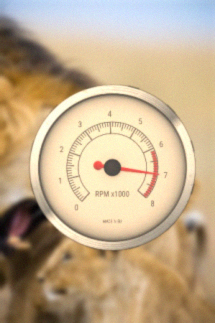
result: 7000,rpm
